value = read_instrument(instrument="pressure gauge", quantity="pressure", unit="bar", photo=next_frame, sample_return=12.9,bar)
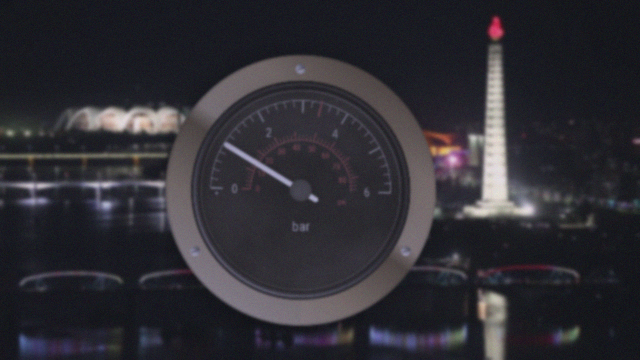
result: 1,bar
